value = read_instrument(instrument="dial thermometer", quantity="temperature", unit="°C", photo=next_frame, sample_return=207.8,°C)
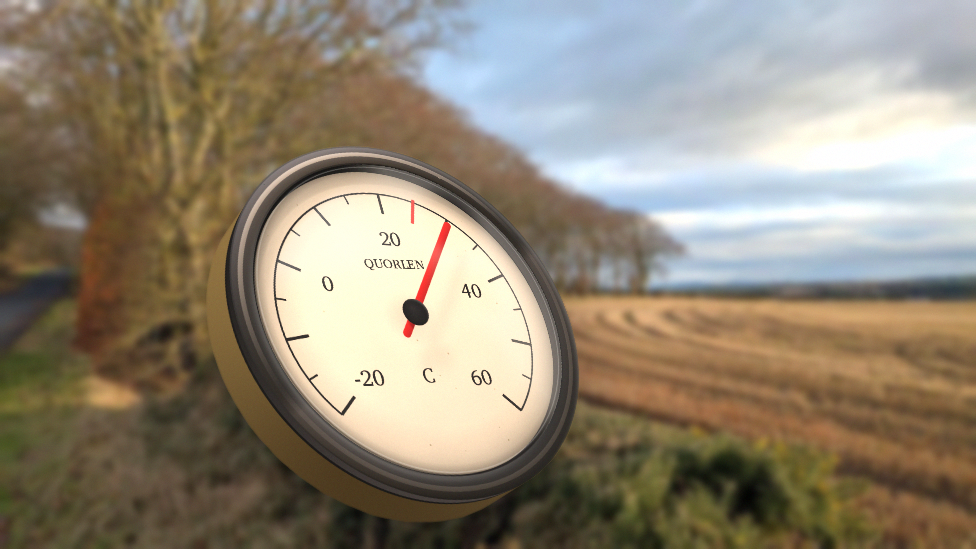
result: 30,°C
